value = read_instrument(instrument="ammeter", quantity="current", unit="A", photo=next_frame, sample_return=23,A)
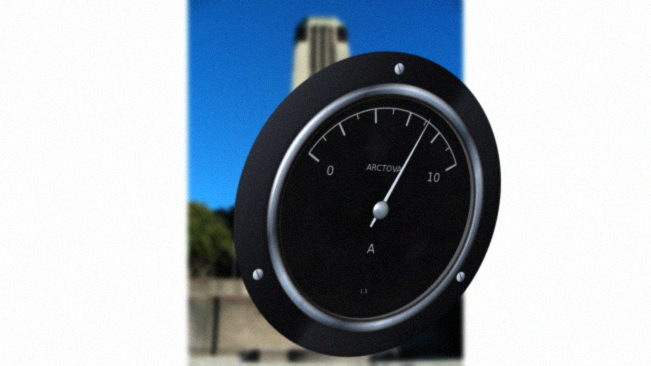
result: 7,A
